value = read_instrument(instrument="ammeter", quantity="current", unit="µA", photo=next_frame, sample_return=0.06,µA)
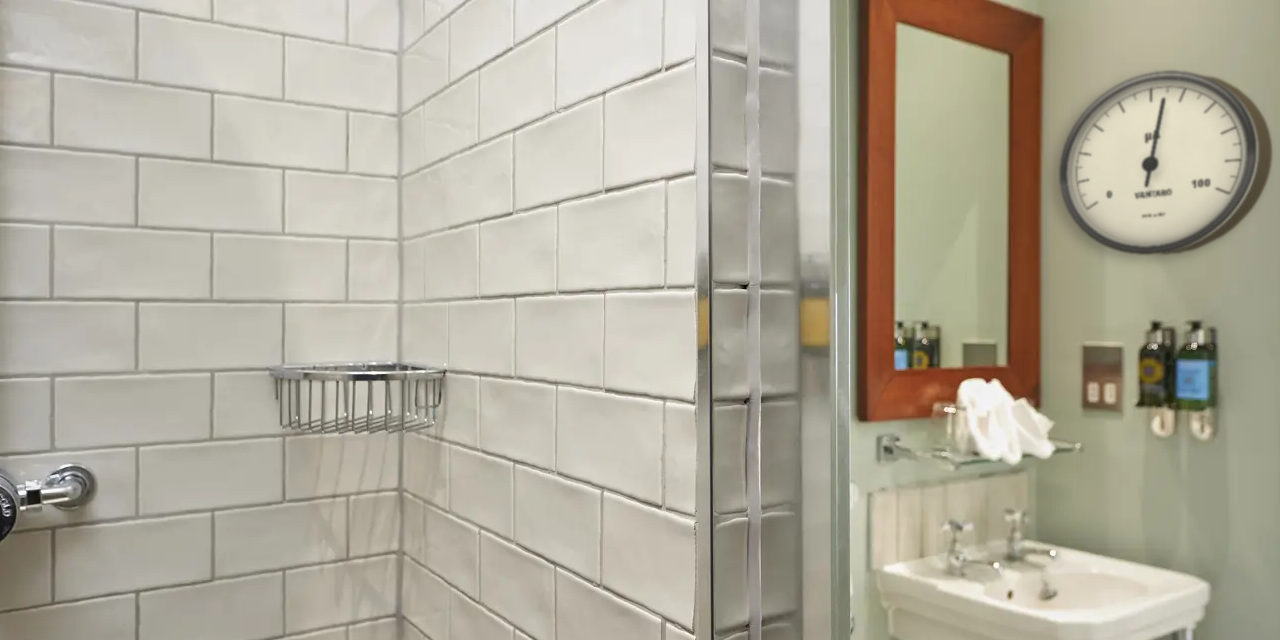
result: 55,µA
